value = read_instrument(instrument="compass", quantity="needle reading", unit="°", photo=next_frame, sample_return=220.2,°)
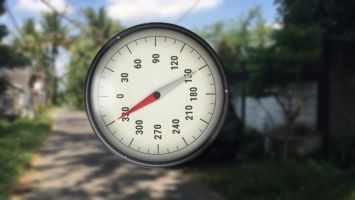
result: 330,°
